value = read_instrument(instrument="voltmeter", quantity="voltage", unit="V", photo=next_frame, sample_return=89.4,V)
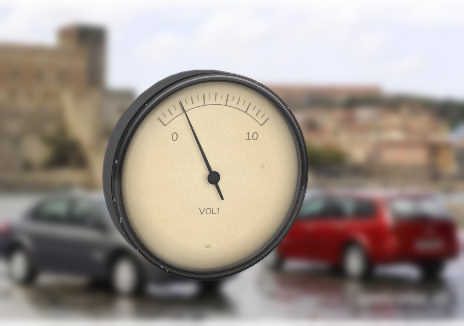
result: 2,V
